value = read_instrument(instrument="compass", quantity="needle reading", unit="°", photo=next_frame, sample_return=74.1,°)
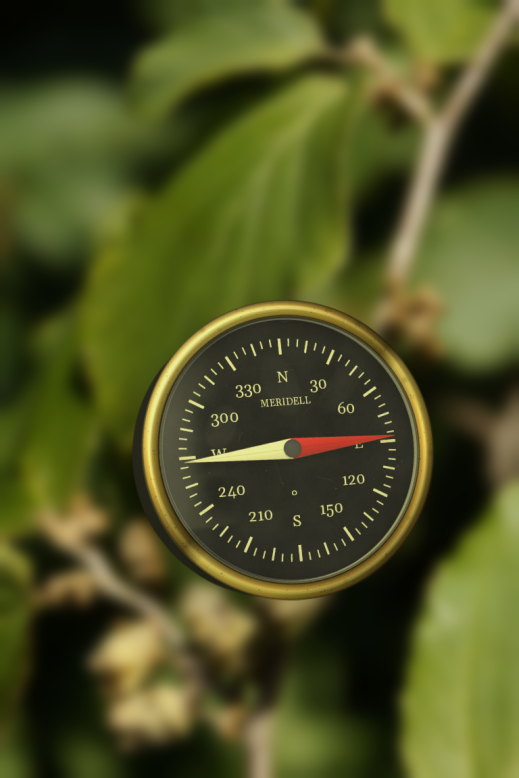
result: 87.5,°
